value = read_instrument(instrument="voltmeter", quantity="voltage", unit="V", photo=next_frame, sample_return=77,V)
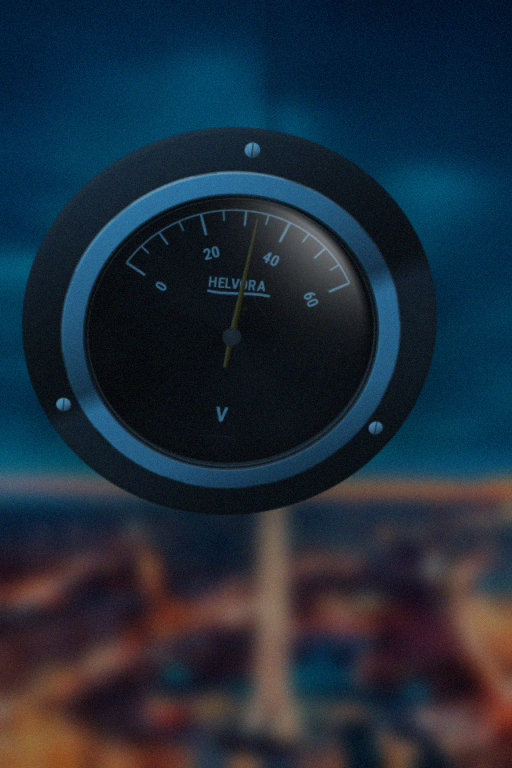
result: 32.5,V
